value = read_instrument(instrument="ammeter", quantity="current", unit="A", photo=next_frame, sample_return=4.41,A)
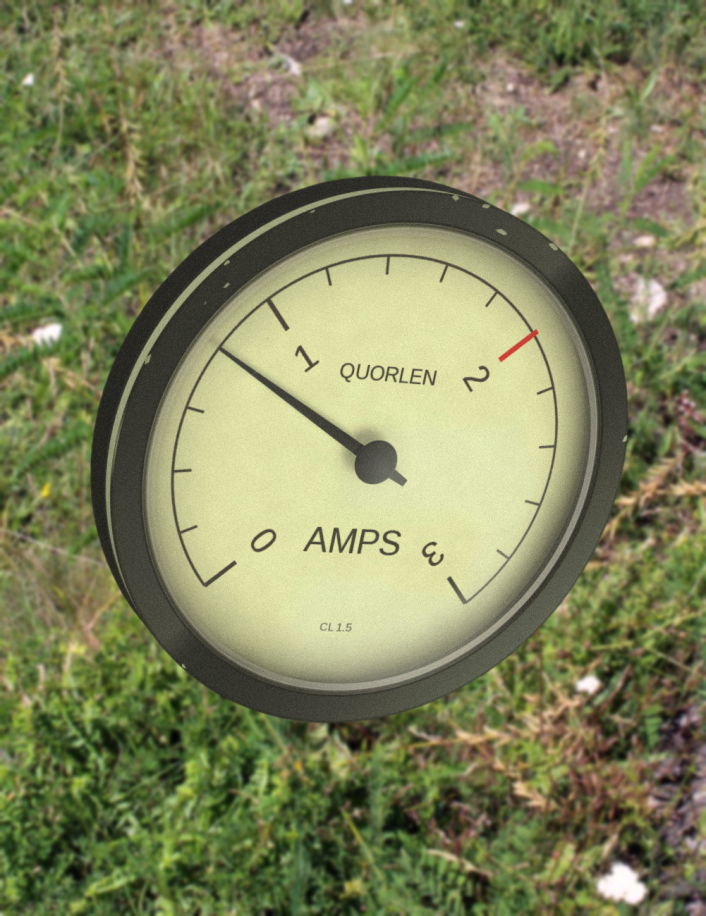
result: 0.8,A
